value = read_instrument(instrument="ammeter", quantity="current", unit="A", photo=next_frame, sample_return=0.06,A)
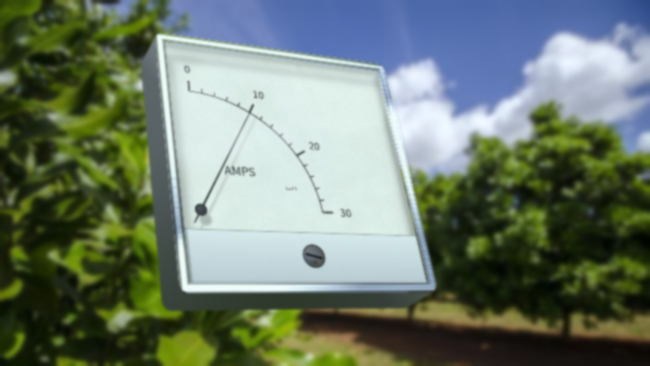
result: 10,A
